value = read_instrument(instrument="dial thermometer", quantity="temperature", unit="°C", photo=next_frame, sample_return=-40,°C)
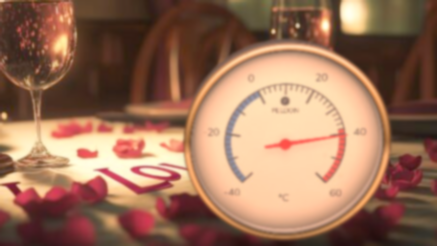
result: 40,°C
